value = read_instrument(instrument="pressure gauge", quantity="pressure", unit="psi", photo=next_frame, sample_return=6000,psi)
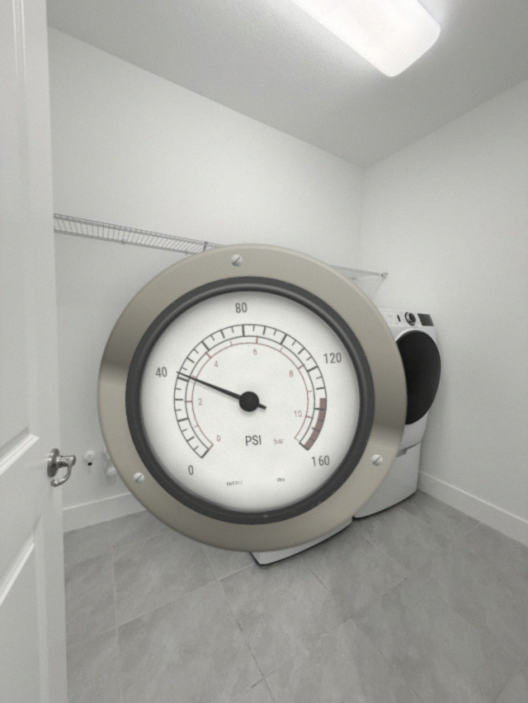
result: 42.5,psi
